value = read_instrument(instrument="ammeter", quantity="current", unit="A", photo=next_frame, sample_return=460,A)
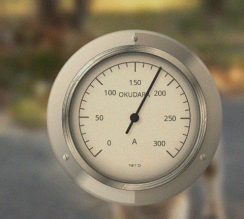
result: 180,A
